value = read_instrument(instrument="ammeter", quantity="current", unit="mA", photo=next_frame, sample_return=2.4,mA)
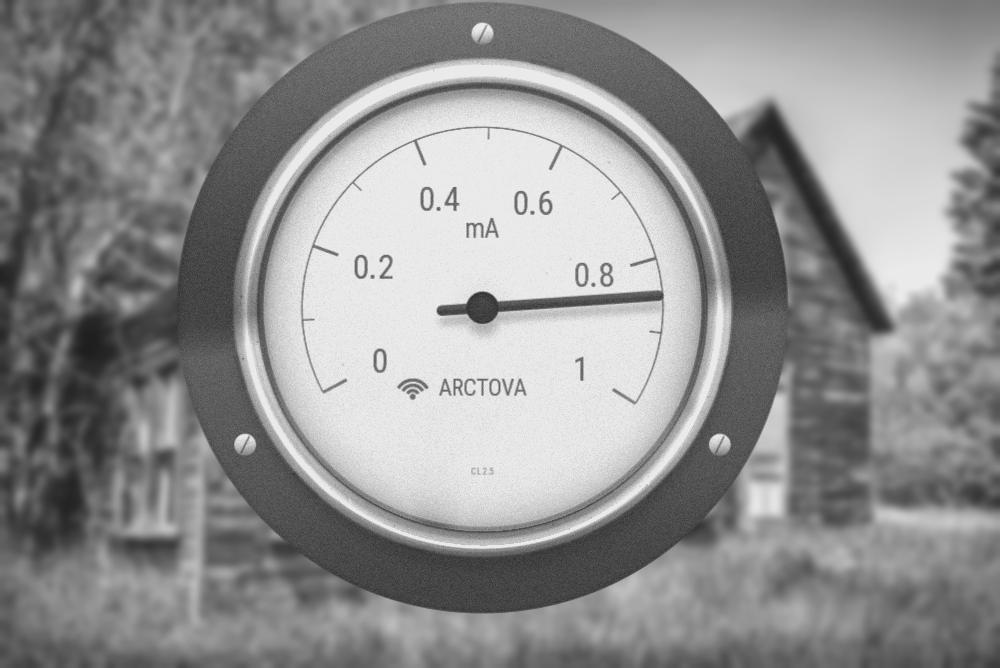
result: 0.85,mA
